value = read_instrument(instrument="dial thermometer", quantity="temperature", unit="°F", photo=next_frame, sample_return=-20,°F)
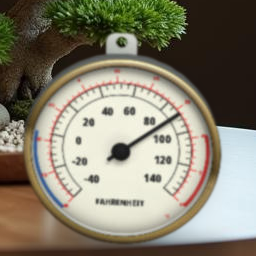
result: 88,°F
